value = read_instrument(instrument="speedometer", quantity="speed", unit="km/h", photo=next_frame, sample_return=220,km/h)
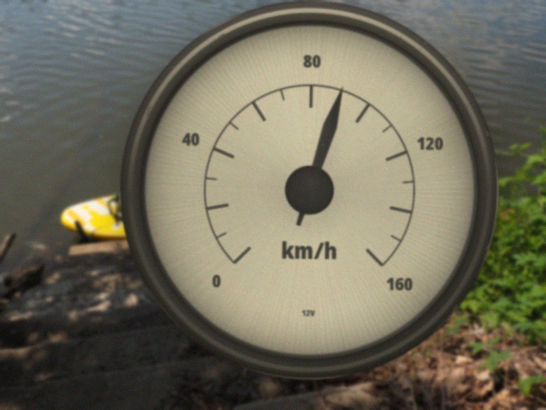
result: 90,km/h
